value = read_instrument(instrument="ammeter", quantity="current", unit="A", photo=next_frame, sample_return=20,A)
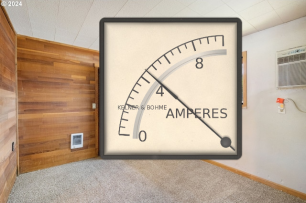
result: 4.5,A
